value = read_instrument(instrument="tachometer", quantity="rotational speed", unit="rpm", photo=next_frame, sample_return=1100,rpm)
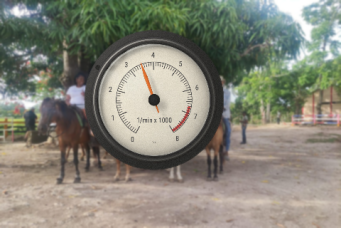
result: 3500,rpm
